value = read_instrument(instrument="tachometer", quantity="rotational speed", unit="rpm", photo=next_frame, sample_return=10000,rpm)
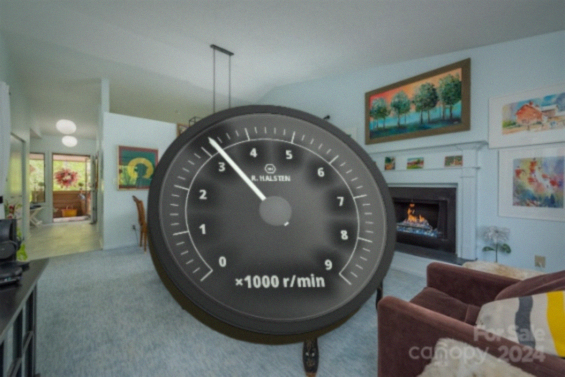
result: 3200,rpm
